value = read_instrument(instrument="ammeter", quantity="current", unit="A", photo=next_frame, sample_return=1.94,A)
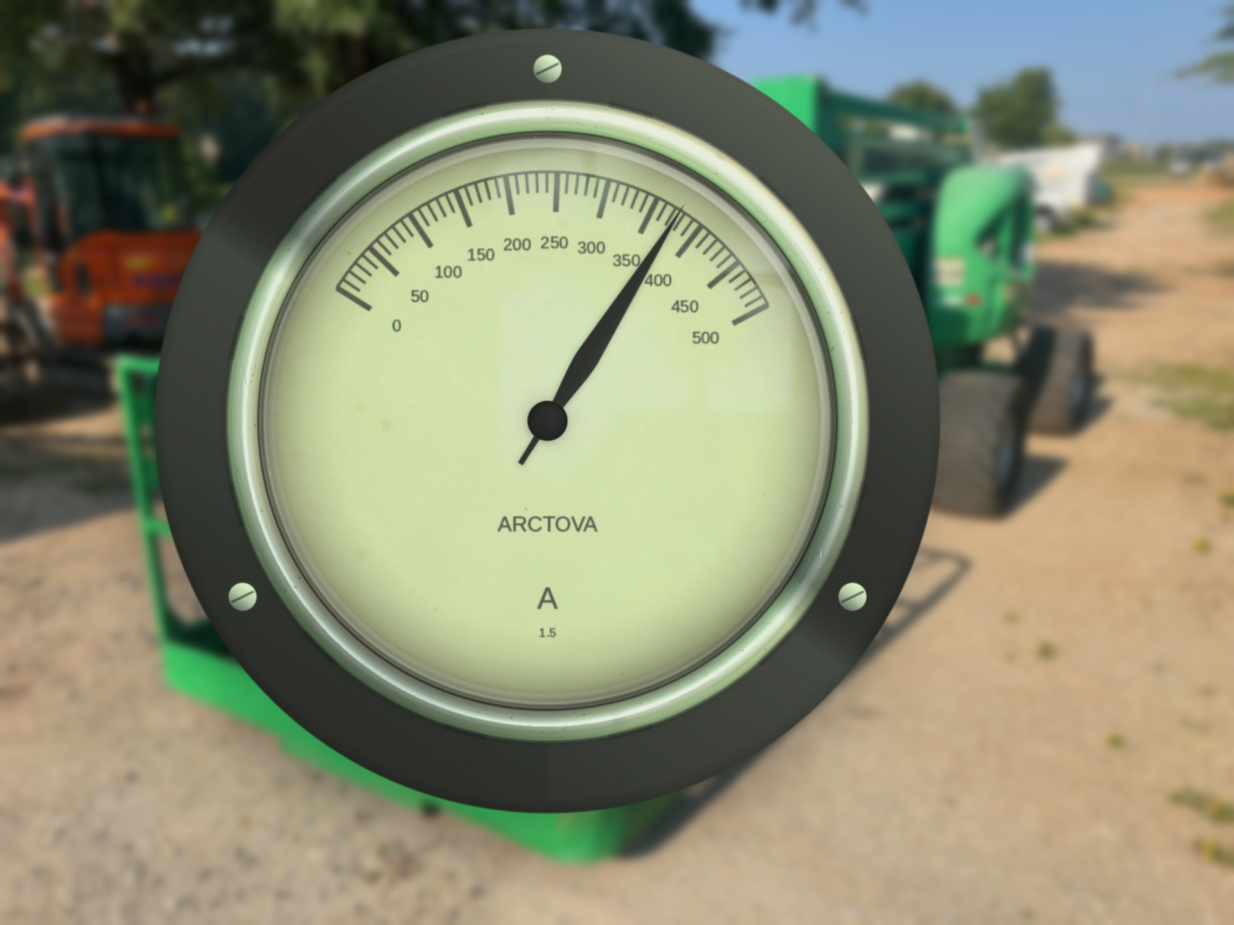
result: 375,A
